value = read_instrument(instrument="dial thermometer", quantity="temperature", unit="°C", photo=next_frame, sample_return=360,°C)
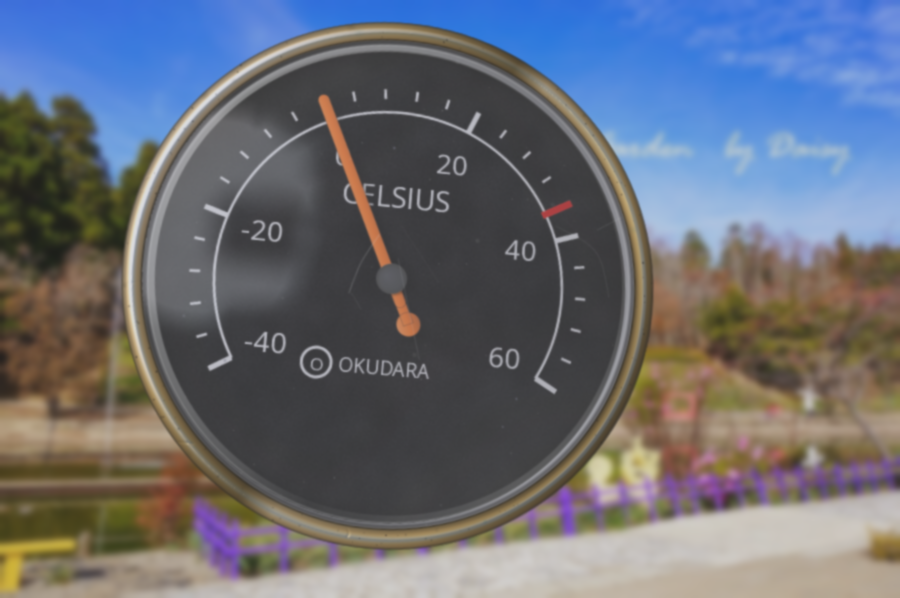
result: 0,°C
